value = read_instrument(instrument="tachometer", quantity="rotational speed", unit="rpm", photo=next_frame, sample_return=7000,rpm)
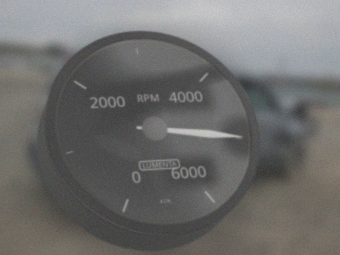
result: 5000,rpm
